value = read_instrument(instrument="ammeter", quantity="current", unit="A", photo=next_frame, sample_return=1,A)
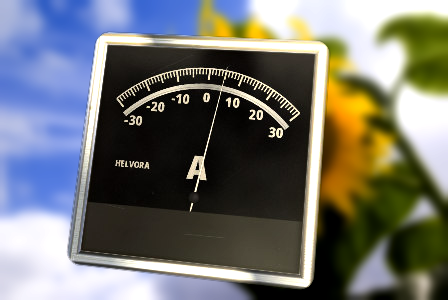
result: 5,A
